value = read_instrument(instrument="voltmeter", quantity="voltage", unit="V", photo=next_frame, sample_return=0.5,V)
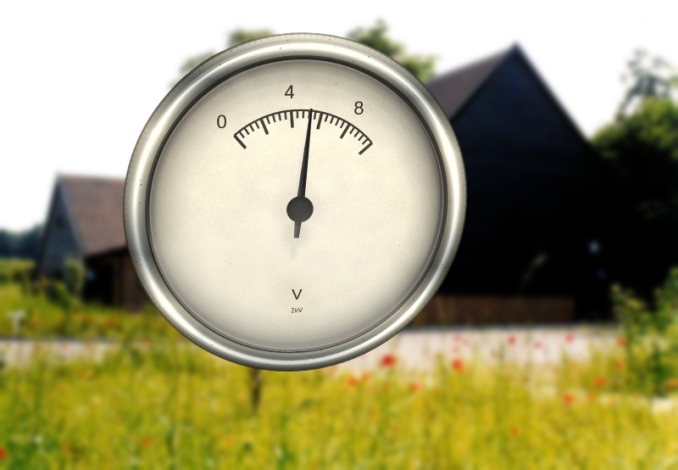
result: 5.2,V
